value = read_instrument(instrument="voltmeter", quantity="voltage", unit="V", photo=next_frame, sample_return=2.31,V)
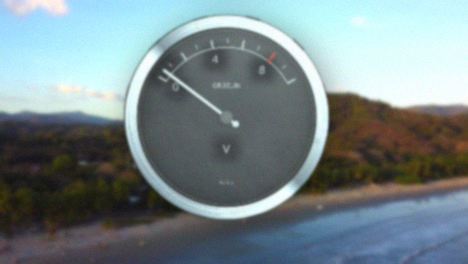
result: 0.5,V
